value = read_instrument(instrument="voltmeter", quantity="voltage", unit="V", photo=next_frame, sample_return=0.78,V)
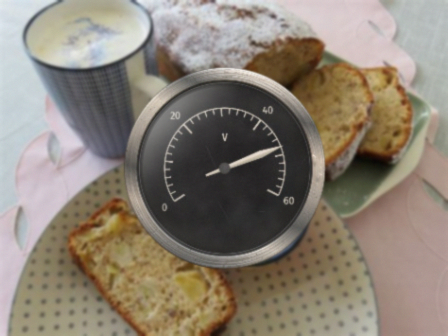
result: 48,V
